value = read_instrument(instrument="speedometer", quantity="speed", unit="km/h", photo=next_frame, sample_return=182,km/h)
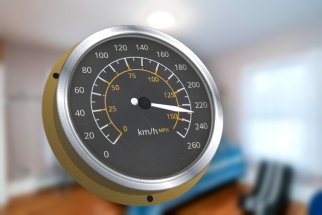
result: 230,km/h
